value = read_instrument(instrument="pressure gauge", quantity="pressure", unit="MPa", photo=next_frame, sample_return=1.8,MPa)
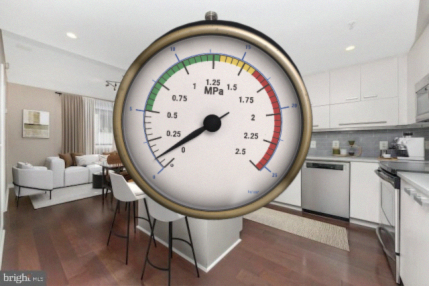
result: 0.1,MPa
